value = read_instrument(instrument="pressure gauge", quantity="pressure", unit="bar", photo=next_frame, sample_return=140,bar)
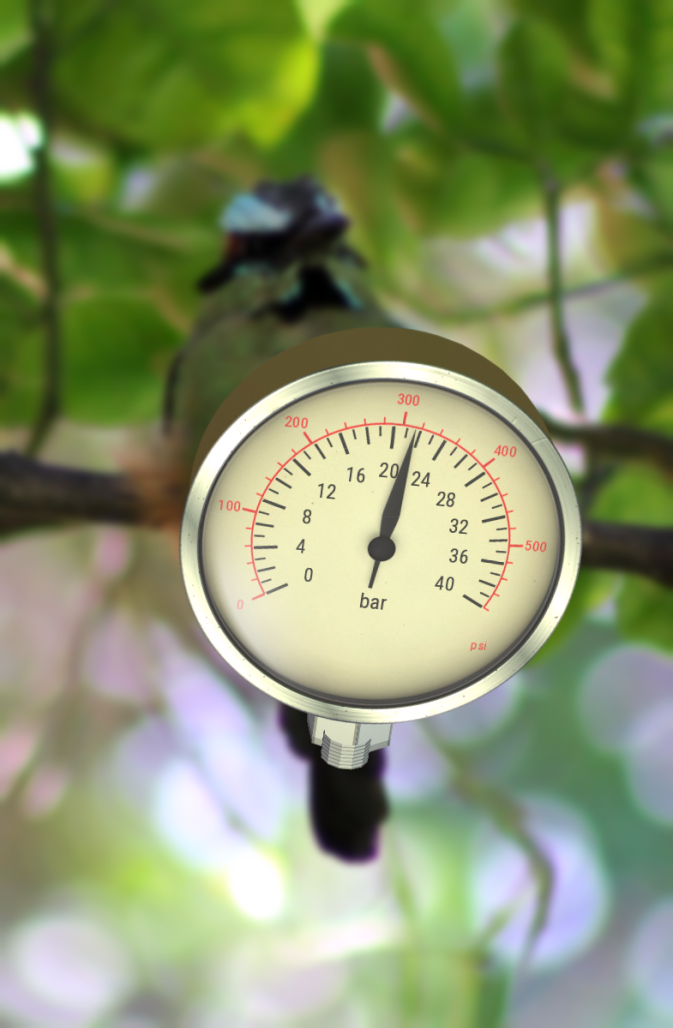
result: 21.5,bar
